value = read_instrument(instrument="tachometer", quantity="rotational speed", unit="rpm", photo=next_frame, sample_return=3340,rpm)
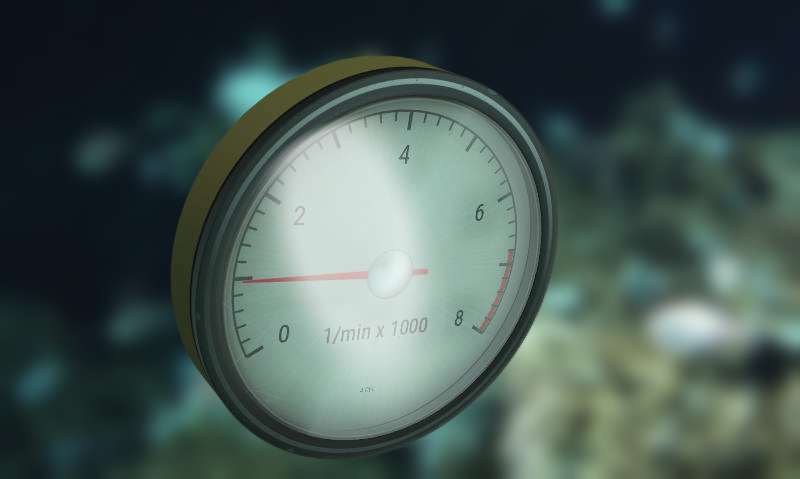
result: 1000,rpm
